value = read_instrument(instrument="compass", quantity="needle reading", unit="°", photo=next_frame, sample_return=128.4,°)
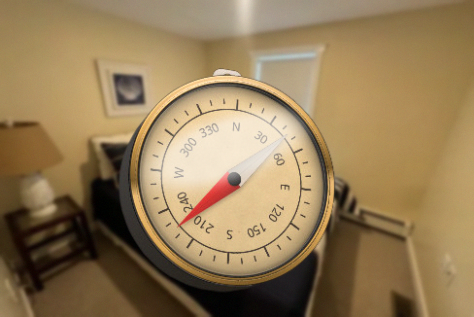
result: 225,°
